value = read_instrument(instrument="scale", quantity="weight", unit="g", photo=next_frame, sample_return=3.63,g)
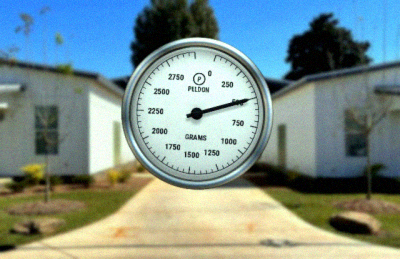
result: 500,g
